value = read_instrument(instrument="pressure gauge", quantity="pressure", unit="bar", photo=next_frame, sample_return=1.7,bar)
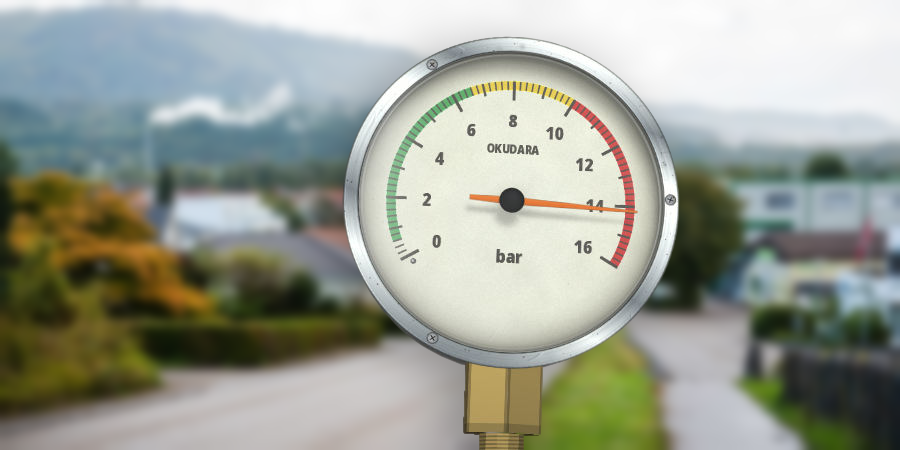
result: 14.2,bar
